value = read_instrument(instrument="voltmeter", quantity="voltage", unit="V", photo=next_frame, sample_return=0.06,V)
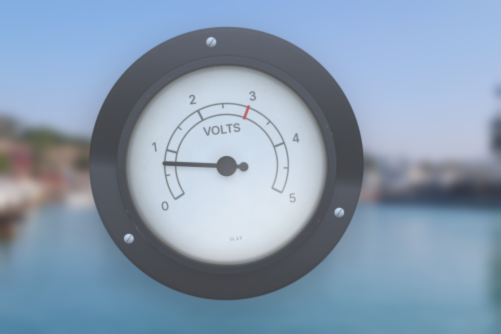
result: 0.75,V
